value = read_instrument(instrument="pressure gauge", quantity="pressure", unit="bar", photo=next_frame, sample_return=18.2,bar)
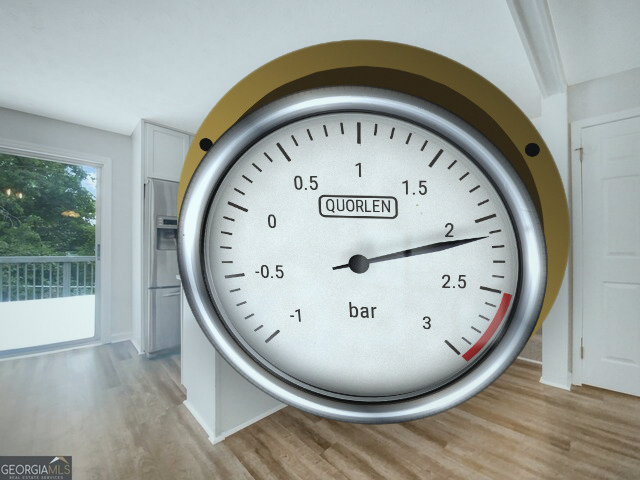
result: 2.1,bar
